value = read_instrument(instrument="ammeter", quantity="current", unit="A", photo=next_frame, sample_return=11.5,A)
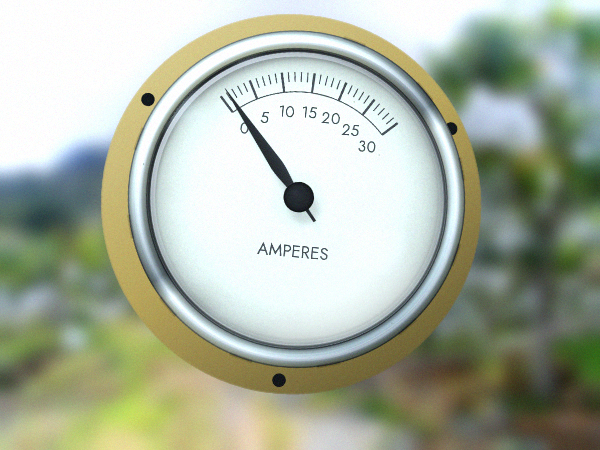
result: 1,A
